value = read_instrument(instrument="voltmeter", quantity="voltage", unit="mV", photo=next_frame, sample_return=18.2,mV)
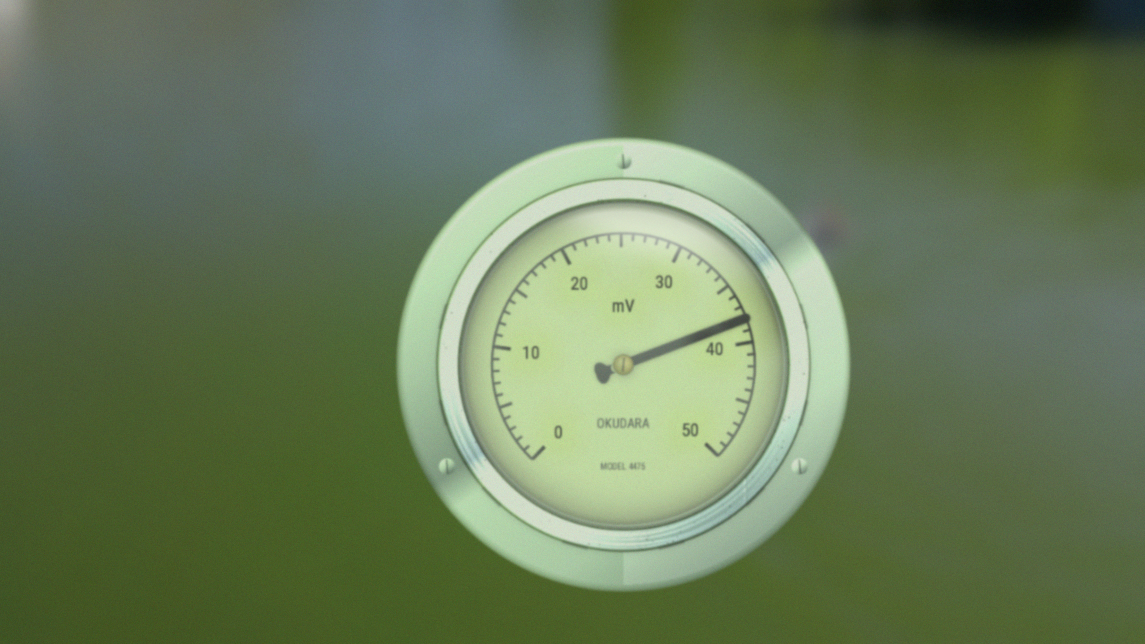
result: 38,mV
